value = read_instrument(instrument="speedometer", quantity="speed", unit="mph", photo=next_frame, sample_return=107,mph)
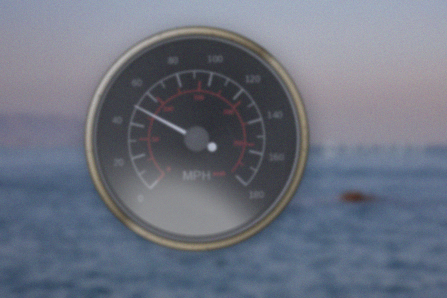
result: 50,mph
